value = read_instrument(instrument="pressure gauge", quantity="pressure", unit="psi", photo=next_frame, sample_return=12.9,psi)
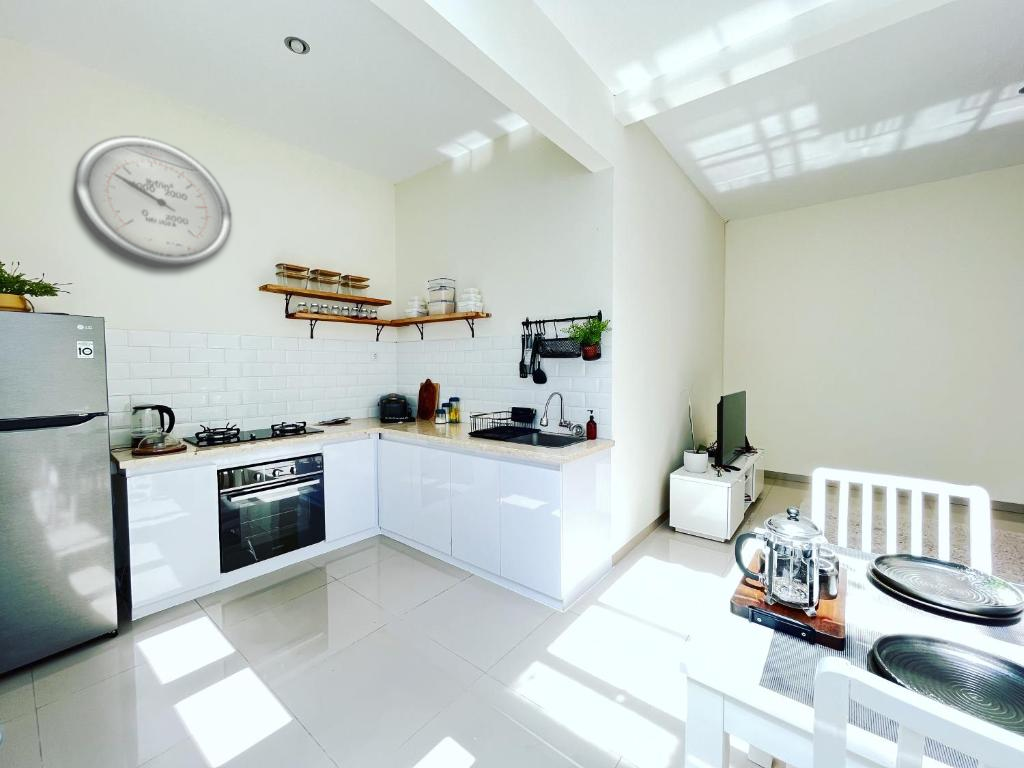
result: 800,psi
